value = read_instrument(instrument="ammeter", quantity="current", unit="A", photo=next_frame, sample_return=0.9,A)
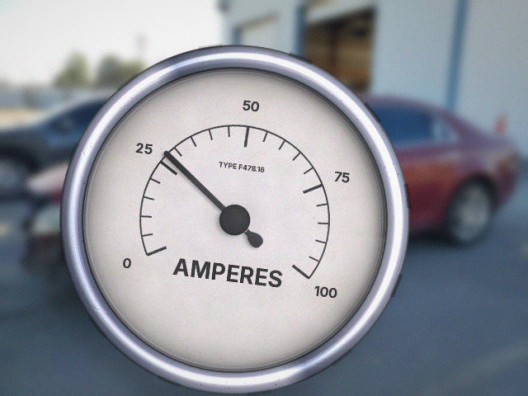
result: 27.5,A
